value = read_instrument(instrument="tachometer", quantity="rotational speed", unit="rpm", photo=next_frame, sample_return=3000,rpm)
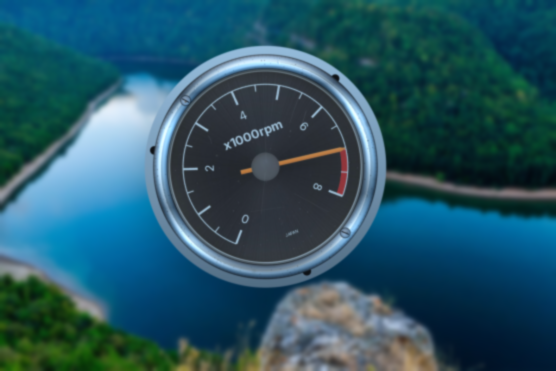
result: 7000,rpm
